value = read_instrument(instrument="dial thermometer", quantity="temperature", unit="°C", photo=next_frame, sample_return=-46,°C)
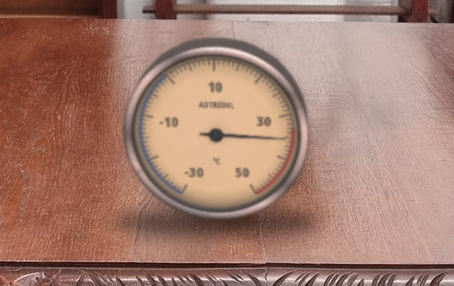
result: 35,°C
